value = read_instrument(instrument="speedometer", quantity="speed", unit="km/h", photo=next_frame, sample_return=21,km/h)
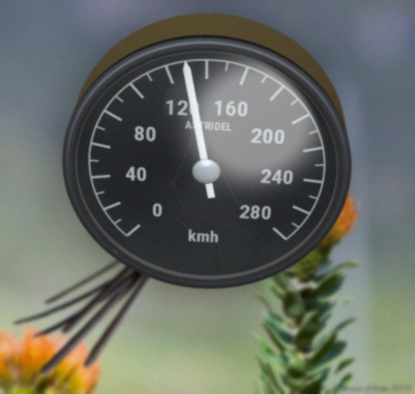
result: 130,km/h
